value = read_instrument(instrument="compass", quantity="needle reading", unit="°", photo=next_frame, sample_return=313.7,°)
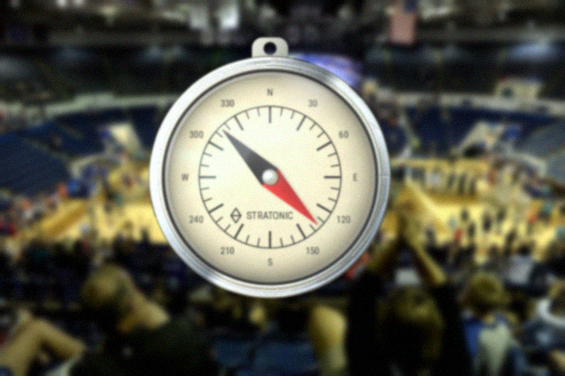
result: 135,°
